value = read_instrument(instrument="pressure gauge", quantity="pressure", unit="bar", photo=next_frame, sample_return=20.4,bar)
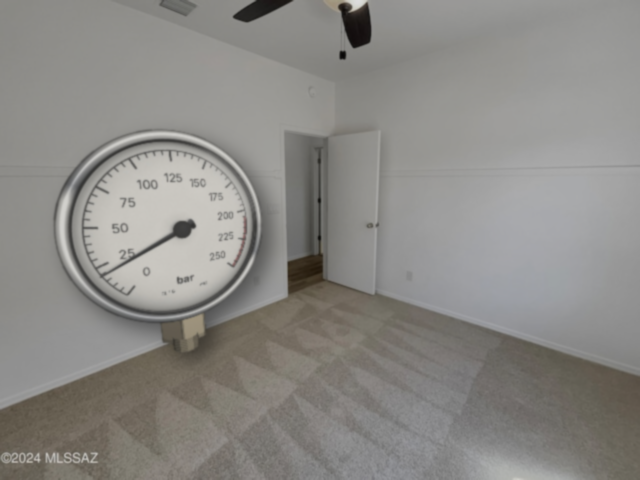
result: 20,bar
